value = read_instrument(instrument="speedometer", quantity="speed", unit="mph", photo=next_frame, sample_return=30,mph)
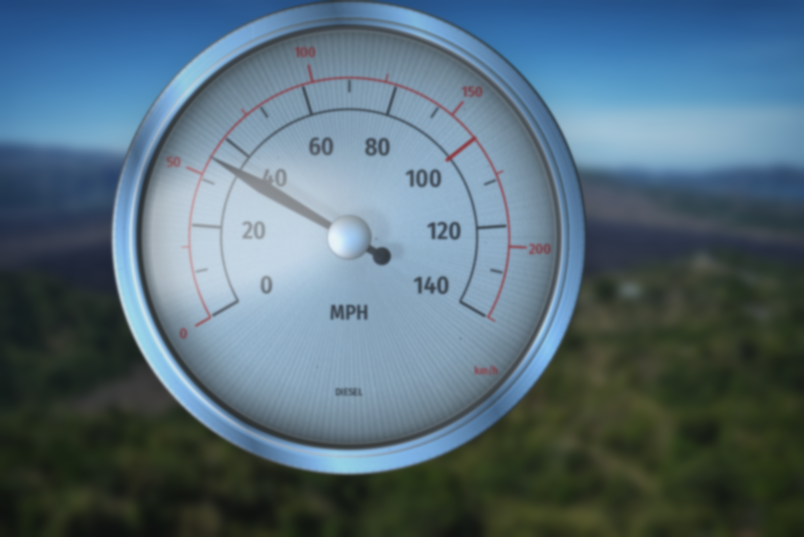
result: 35,mph
